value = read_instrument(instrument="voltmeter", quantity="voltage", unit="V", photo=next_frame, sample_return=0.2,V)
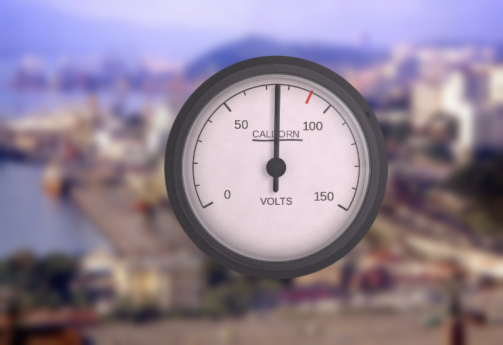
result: 75,V
